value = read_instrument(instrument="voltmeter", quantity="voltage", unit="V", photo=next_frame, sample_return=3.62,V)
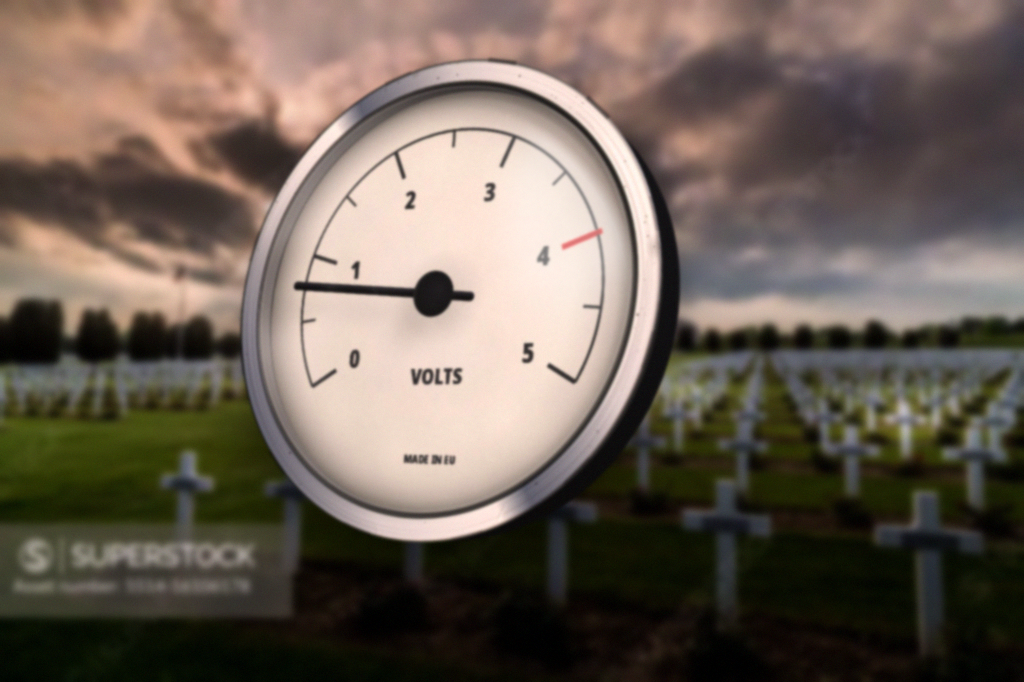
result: 0.75,V
